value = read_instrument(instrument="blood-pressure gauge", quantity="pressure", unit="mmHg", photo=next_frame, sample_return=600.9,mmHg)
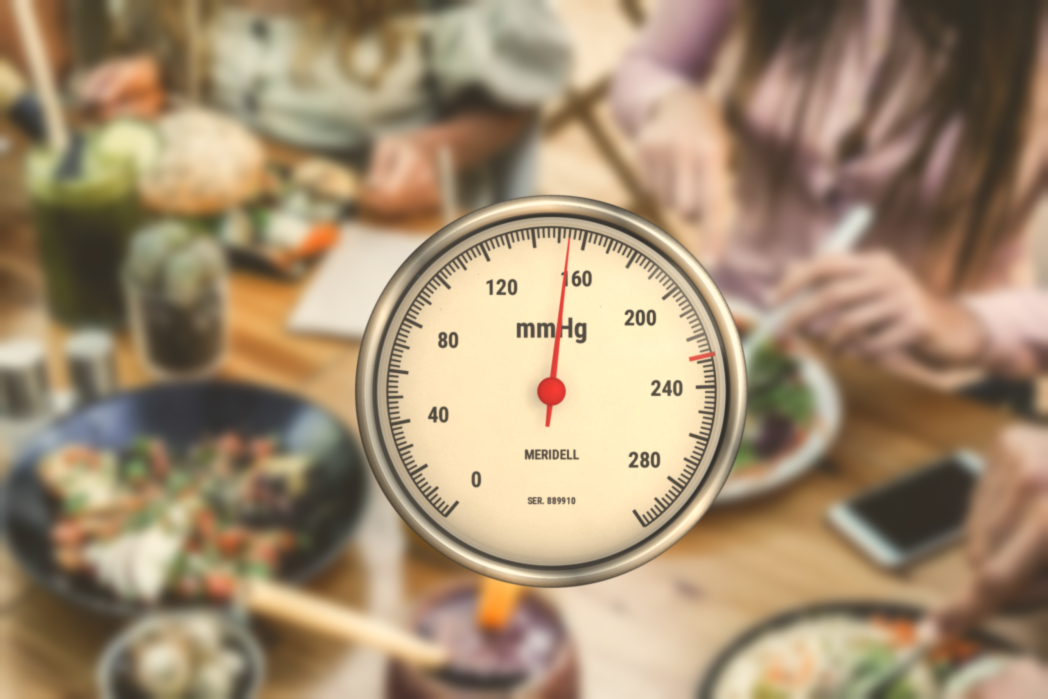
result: 154,mmHg
